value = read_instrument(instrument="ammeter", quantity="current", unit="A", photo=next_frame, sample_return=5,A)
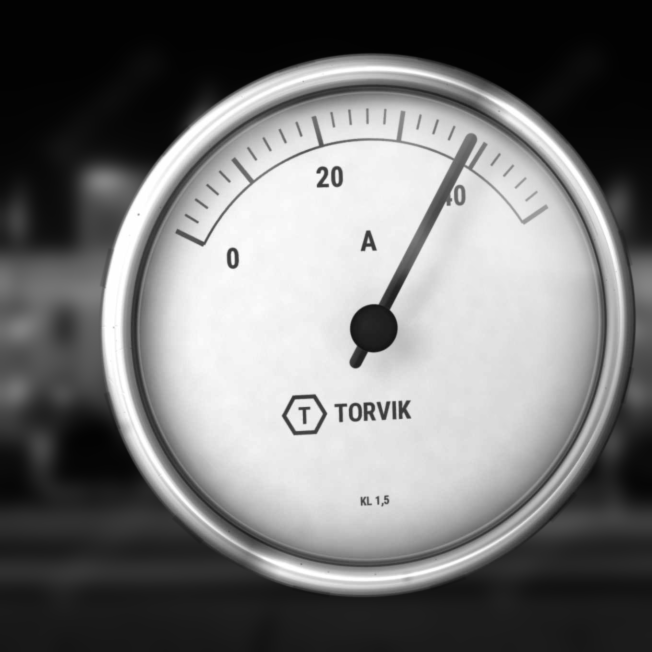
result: 38,A
